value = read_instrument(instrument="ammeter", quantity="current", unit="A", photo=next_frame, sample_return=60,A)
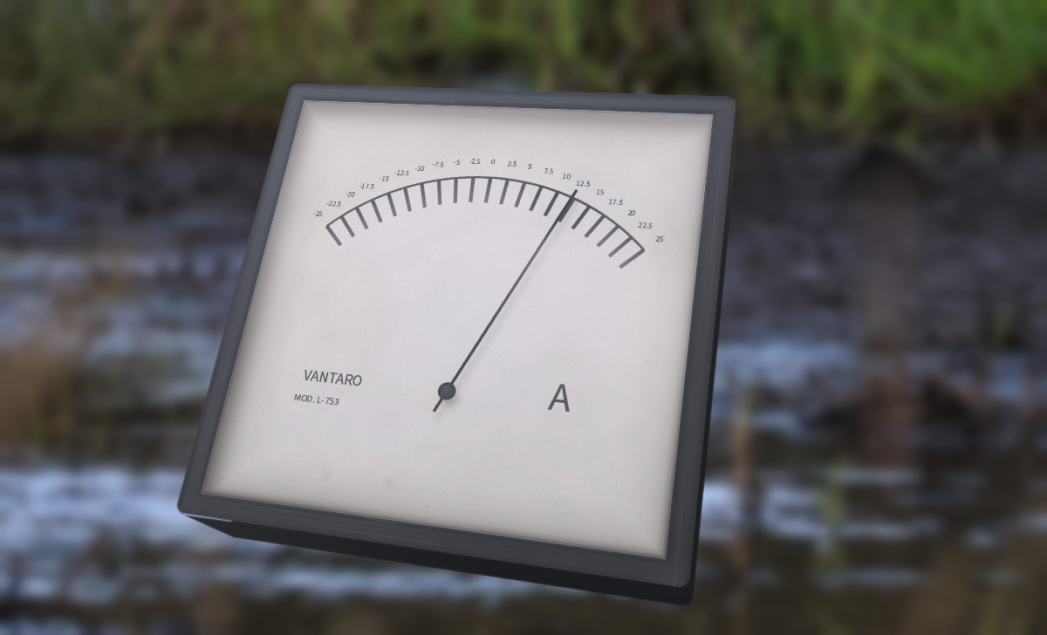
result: 12.5,A
